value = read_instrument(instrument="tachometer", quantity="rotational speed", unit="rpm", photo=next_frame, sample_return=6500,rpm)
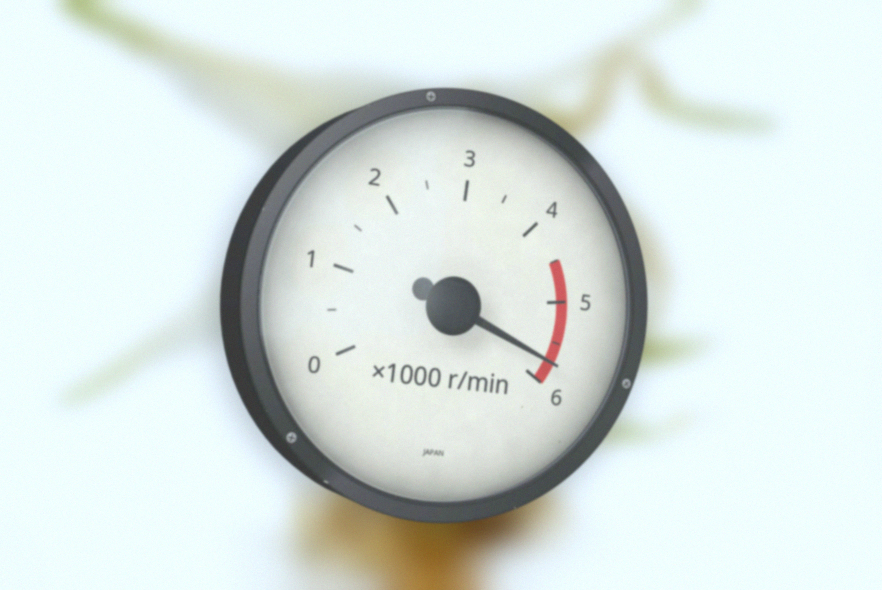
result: 5750,rpm
